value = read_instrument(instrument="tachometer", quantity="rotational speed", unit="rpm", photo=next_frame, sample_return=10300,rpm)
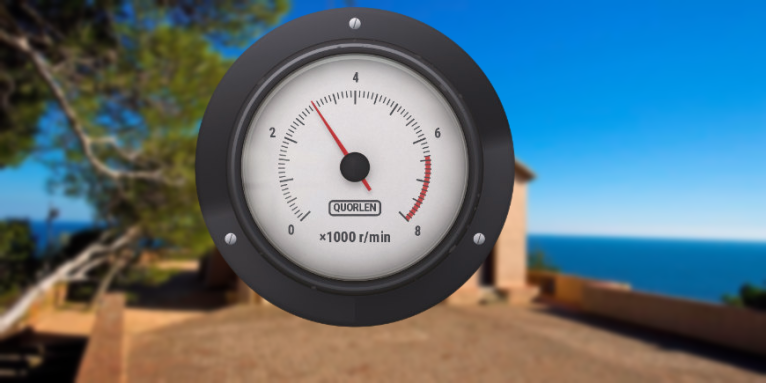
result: 3000,rpm
